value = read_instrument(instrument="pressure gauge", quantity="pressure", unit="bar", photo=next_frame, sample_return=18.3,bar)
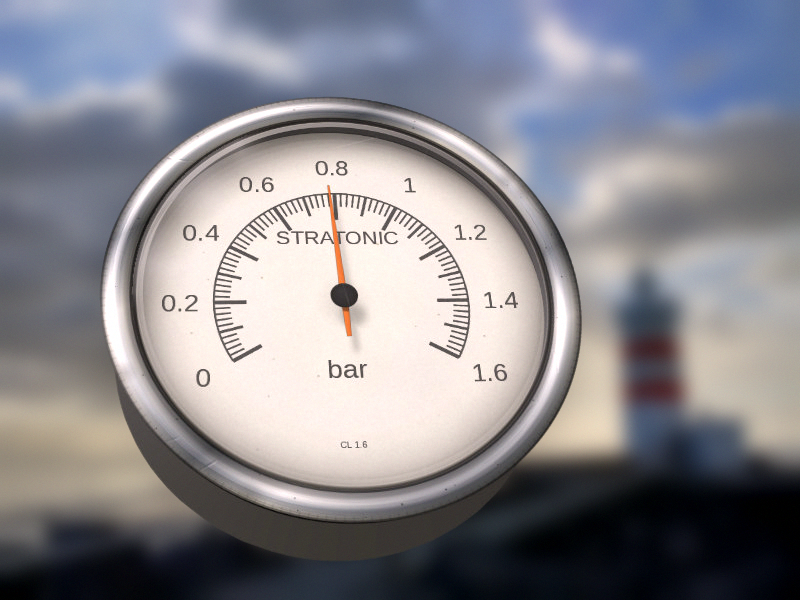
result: 0.78,bar
